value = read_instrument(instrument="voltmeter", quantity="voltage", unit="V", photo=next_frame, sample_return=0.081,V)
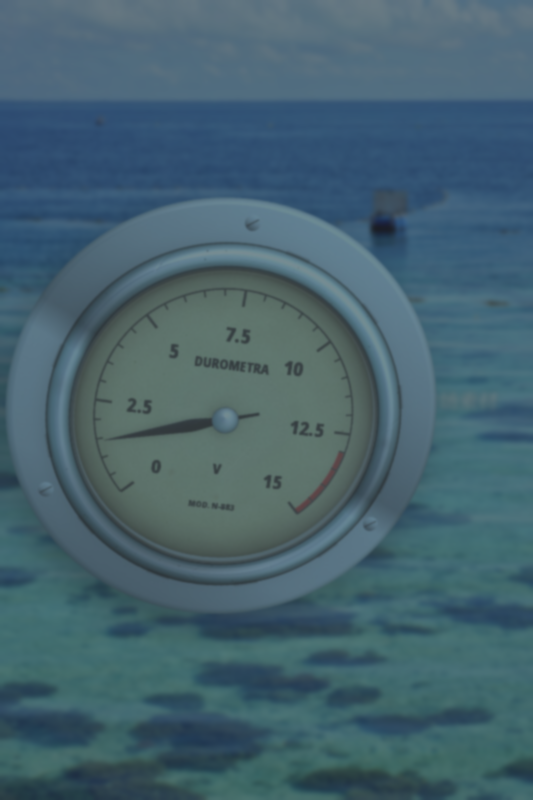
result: 1.5,V
